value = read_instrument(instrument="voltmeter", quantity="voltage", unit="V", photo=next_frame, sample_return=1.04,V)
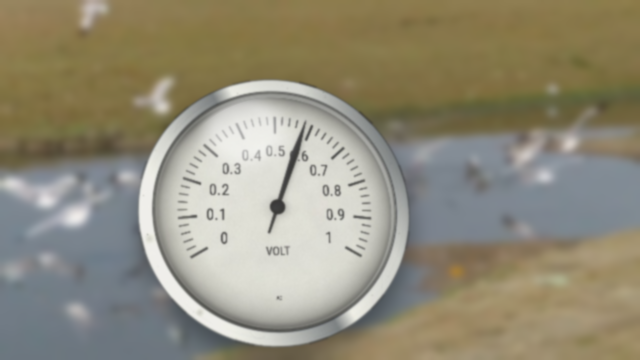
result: 0.58,V
